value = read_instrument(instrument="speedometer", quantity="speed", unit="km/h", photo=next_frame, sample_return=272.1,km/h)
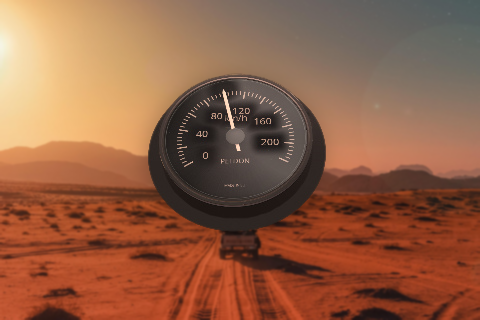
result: 100,km/h
